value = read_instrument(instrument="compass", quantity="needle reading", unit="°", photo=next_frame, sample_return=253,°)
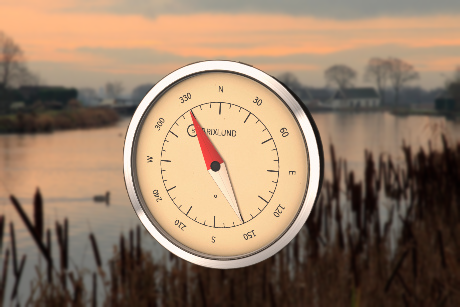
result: 330,°
